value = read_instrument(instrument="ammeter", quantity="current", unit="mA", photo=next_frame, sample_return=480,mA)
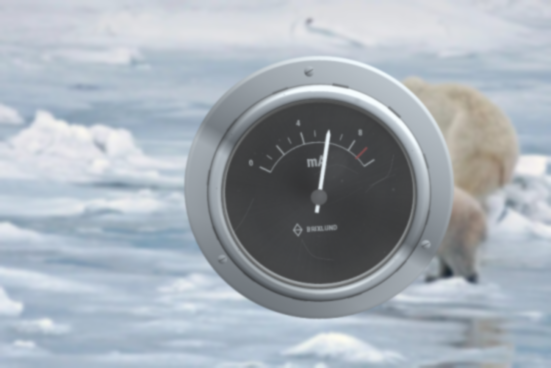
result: 6,mA
